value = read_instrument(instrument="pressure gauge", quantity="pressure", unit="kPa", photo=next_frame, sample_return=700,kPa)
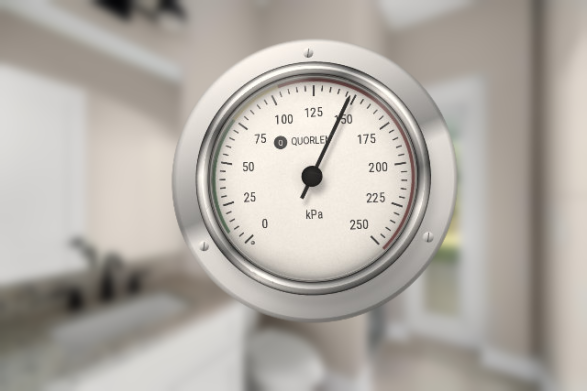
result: 147.5,kPa
